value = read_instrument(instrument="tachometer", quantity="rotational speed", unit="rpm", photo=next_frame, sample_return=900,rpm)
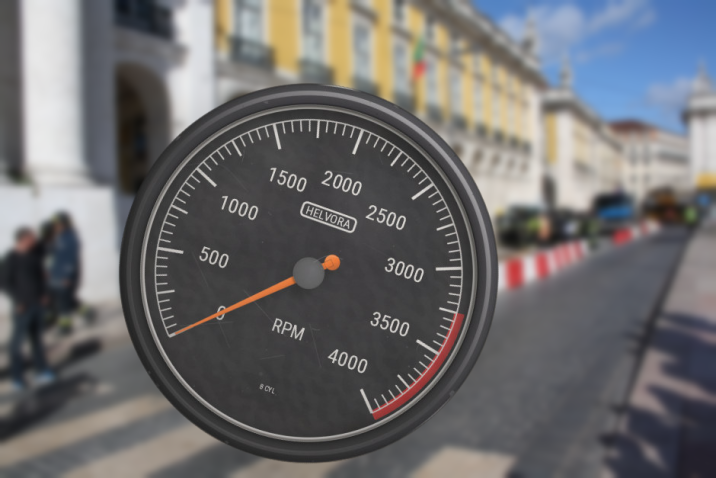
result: 0,rpm
